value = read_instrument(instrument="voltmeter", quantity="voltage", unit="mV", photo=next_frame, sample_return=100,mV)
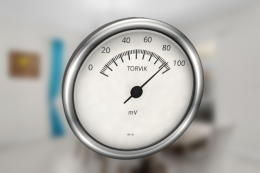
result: 90,mV
